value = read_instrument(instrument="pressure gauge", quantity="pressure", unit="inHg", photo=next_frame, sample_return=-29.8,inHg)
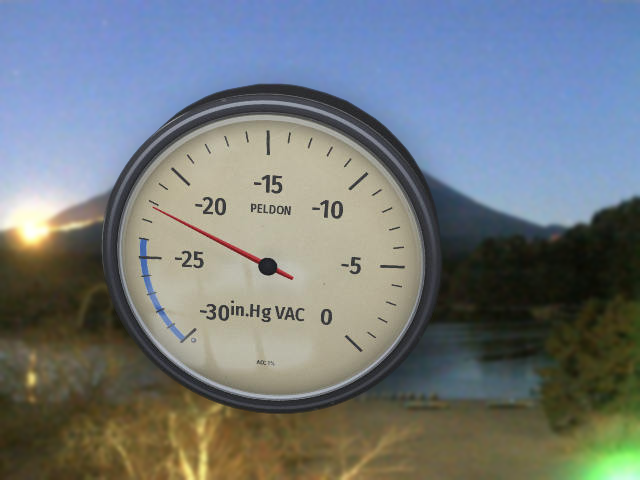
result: -22,inHg
